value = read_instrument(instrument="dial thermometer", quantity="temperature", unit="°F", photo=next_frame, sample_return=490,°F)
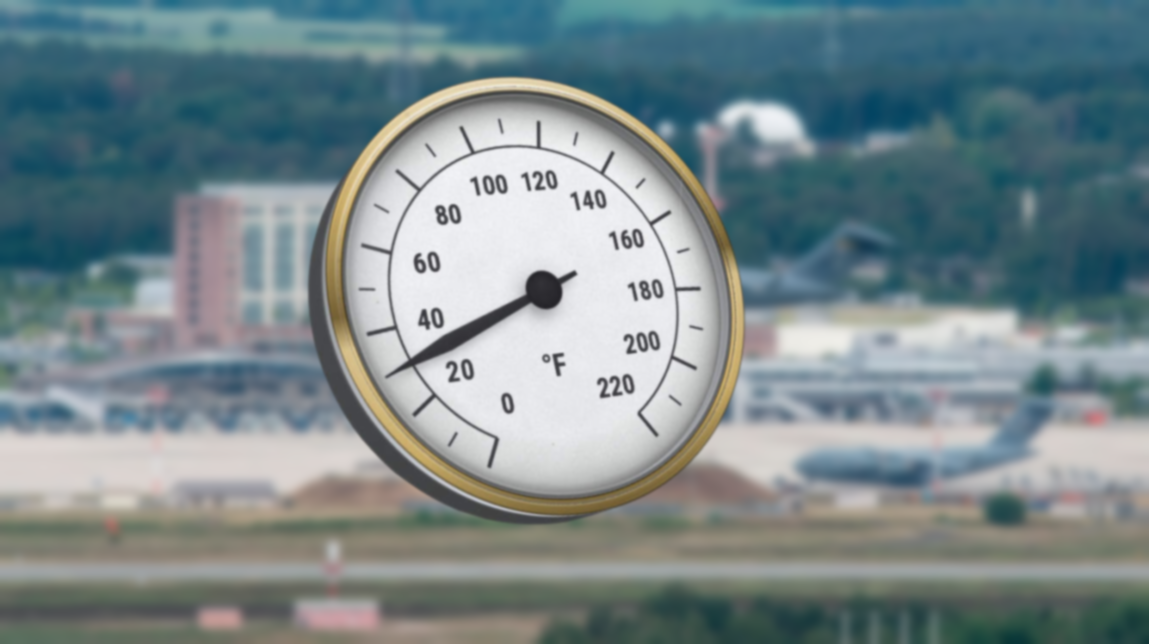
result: 30,°F
